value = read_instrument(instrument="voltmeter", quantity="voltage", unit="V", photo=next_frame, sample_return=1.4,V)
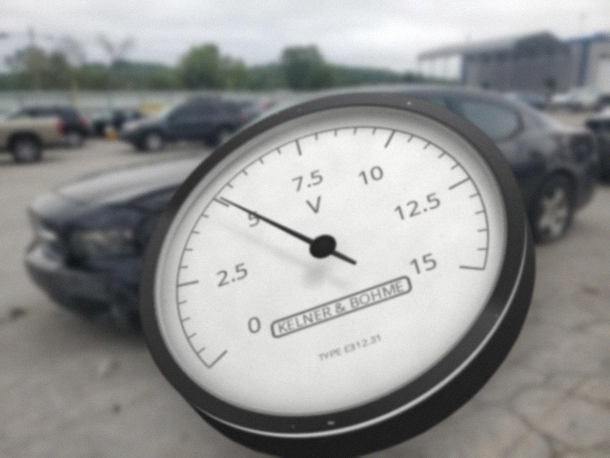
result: 5,V
